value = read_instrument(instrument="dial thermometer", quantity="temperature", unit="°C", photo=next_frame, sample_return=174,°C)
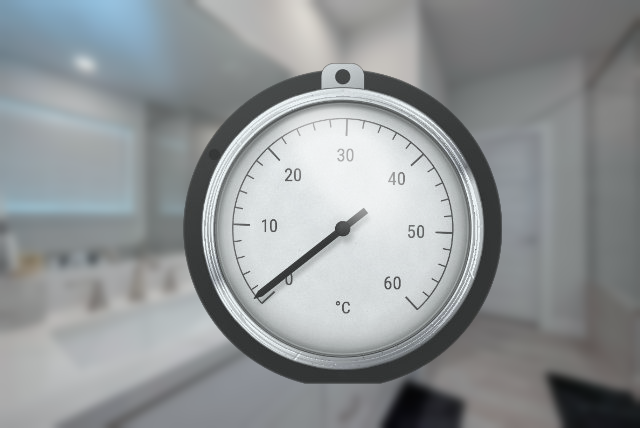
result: 1,°C
